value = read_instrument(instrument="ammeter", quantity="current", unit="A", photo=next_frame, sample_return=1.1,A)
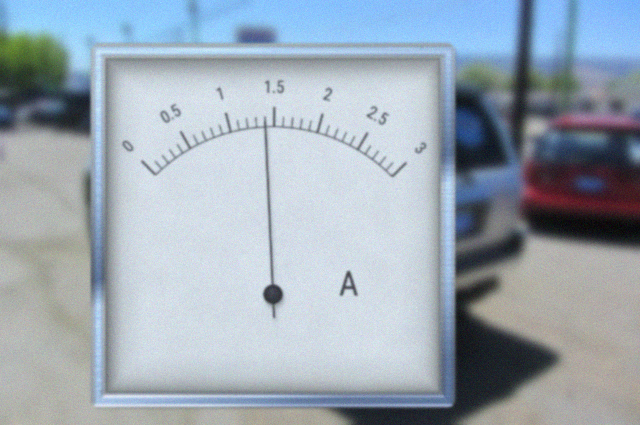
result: 1.4,A
